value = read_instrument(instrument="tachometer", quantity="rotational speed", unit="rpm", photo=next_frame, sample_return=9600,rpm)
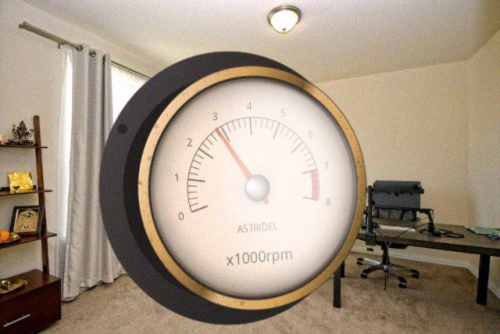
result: 2800,rpm
